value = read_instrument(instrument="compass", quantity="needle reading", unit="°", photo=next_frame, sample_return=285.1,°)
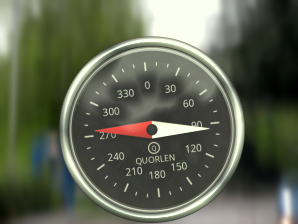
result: 275,°
